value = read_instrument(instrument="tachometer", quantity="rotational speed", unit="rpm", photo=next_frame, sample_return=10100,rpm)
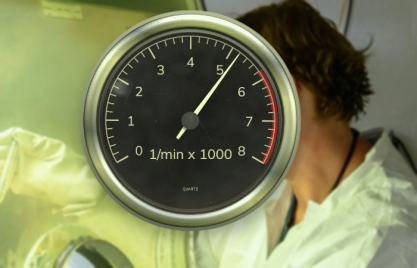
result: 5200,rpm
